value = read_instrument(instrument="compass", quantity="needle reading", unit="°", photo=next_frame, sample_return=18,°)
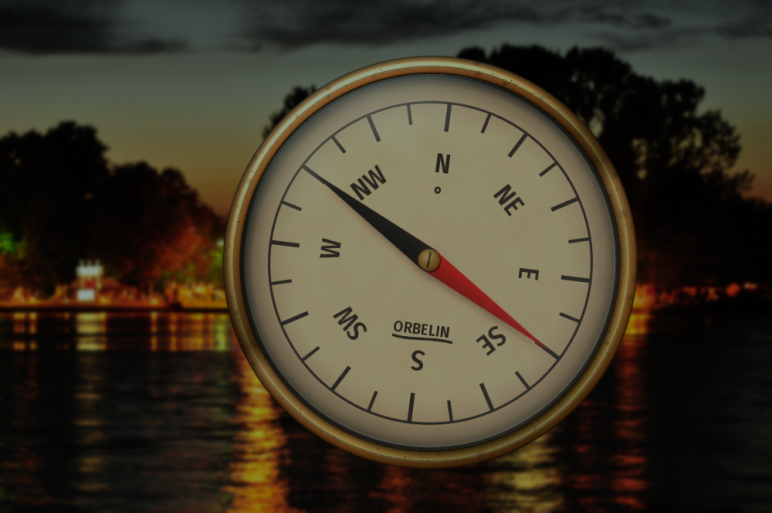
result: 120,°
